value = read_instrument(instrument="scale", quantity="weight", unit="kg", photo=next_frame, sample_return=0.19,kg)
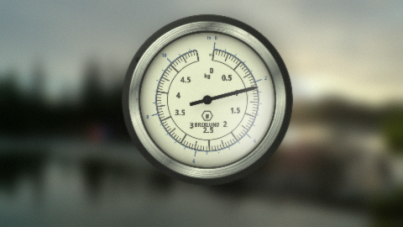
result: 1,kg
